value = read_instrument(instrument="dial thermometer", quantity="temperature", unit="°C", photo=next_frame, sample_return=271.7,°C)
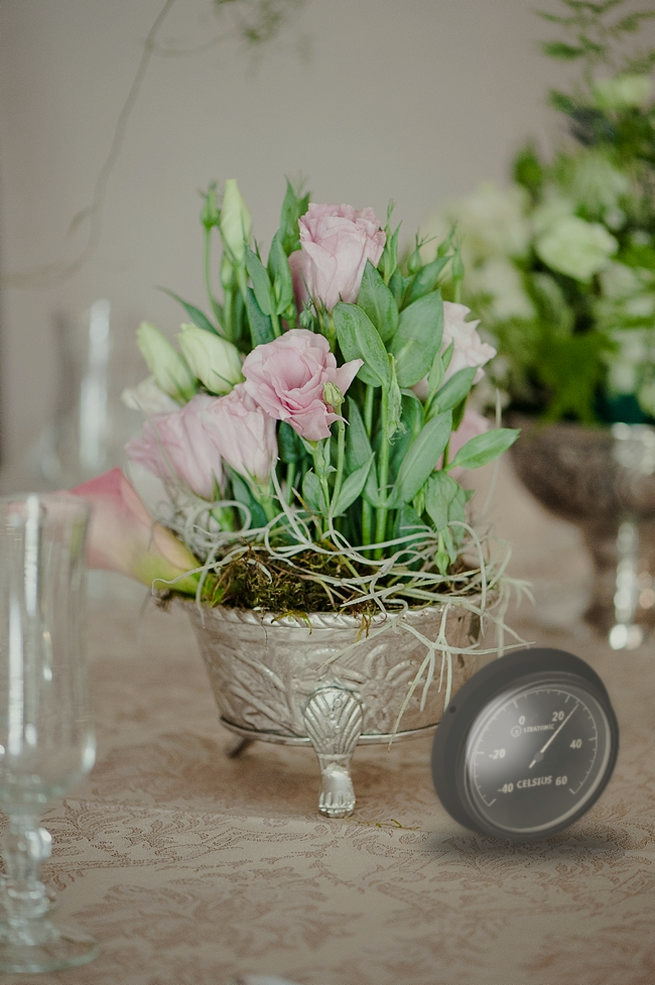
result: 24,°C
